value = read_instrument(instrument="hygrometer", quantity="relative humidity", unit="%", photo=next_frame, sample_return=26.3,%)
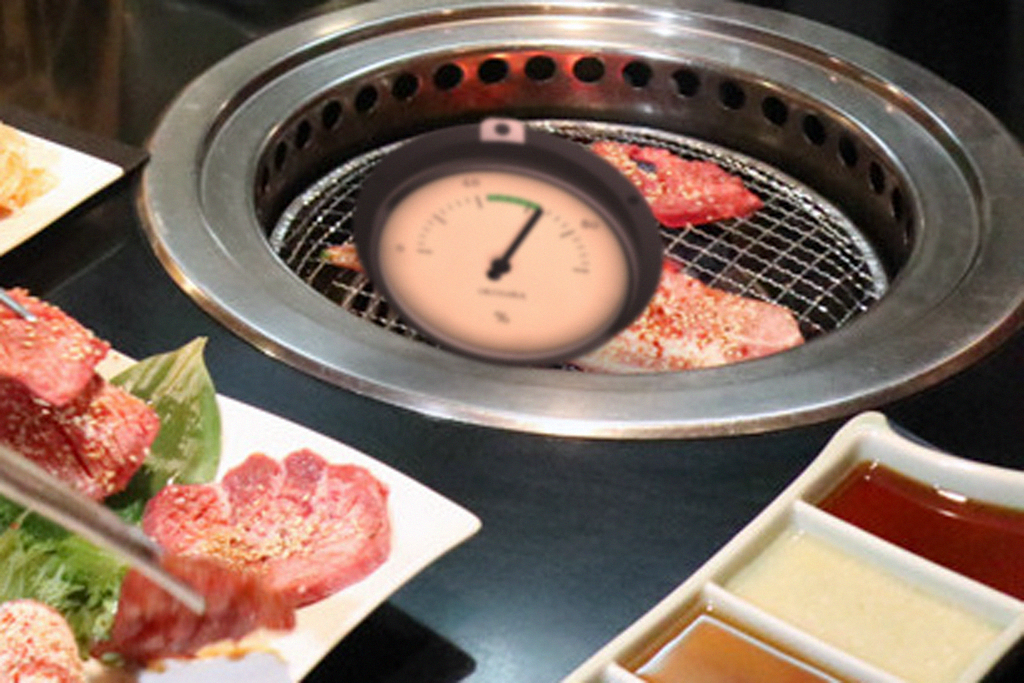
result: 64,%
